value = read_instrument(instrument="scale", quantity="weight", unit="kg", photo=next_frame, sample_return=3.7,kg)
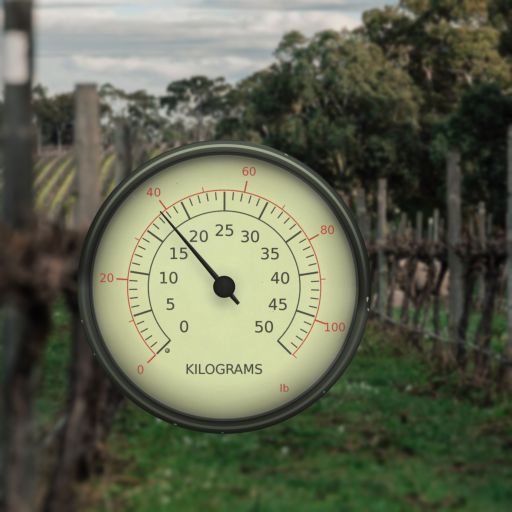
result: 17.5,kg
